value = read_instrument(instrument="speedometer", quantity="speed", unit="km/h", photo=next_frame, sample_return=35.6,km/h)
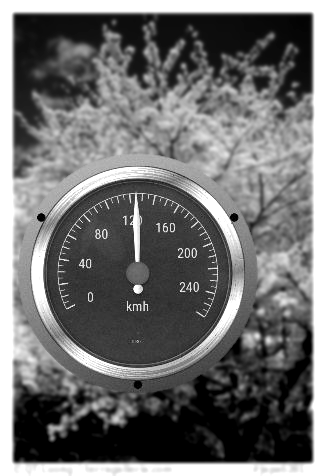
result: 125,km/h
